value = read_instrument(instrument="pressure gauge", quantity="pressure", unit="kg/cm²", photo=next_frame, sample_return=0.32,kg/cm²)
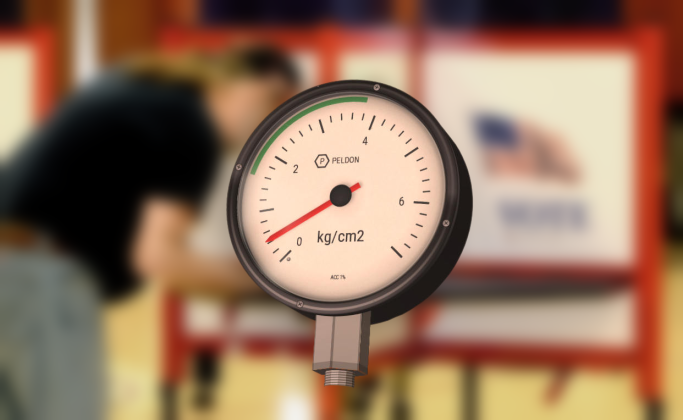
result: 0.4,kg/cm²
